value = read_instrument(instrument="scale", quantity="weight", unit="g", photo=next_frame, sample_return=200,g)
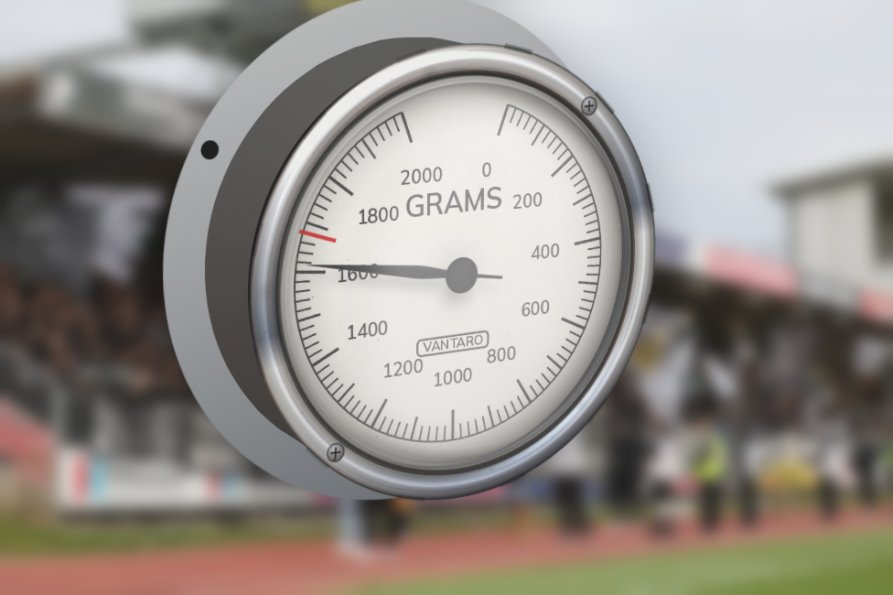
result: 1620,g
